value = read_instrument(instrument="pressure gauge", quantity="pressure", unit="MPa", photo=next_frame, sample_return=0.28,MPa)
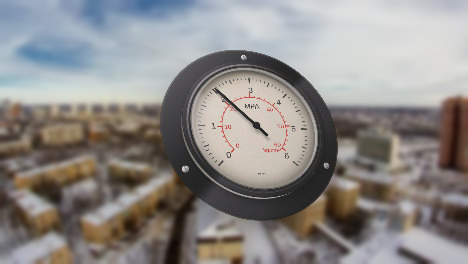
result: 2,MPa
